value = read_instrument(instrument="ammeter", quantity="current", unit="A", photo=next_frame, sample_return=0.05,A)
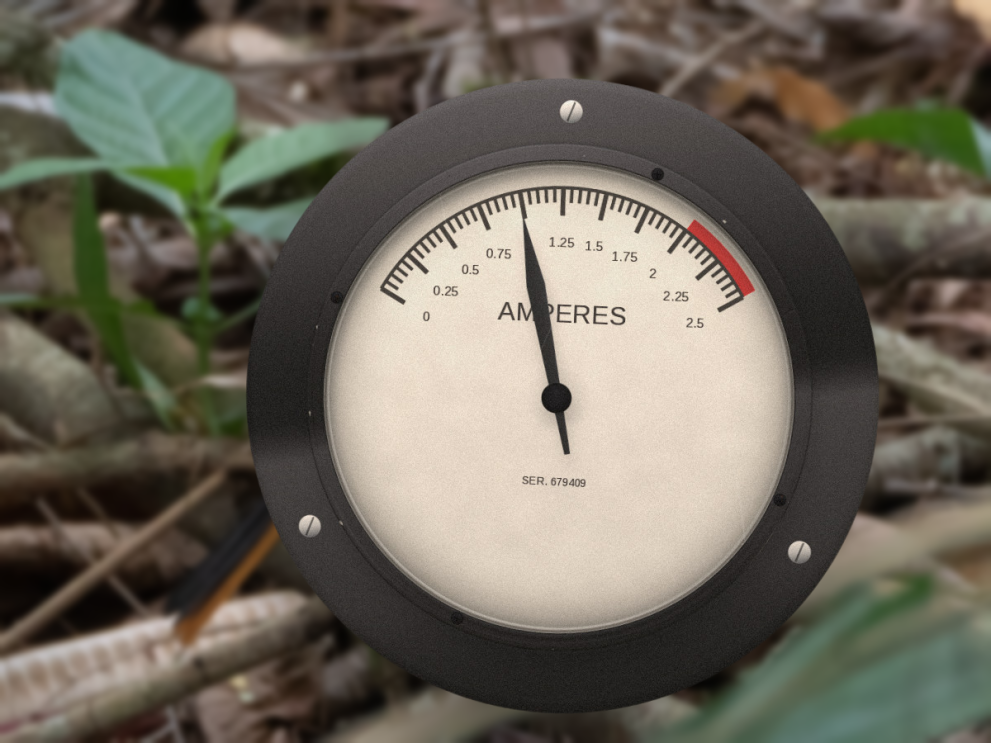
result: 1,A
